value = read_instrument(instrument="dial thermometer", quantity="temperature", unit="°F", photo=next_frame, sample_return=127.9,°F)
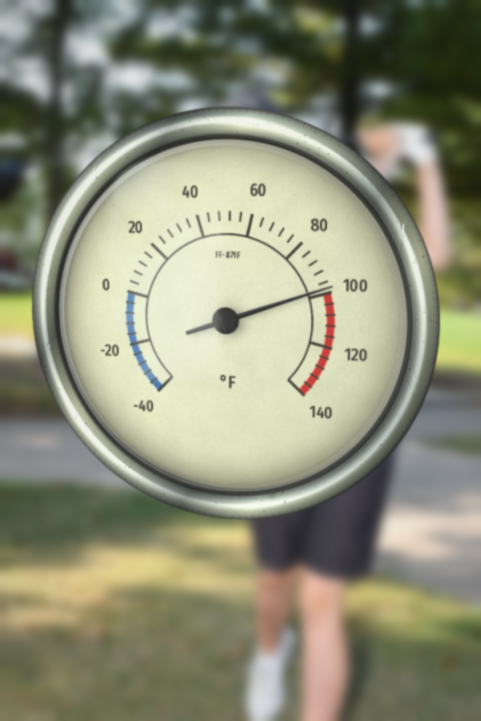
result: 98,°F
